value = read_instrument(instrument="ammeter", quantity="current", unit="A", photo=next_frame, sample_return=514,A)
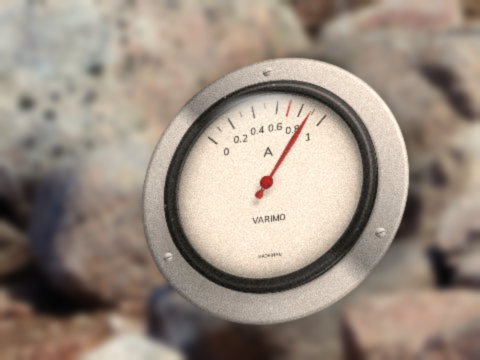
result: 0.9,A
